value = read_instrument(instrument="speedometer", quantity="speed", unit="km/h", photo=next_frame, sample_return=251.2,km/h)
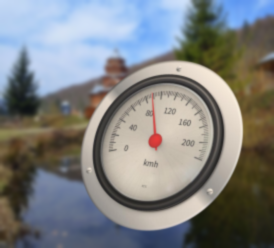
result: 90,km/h
